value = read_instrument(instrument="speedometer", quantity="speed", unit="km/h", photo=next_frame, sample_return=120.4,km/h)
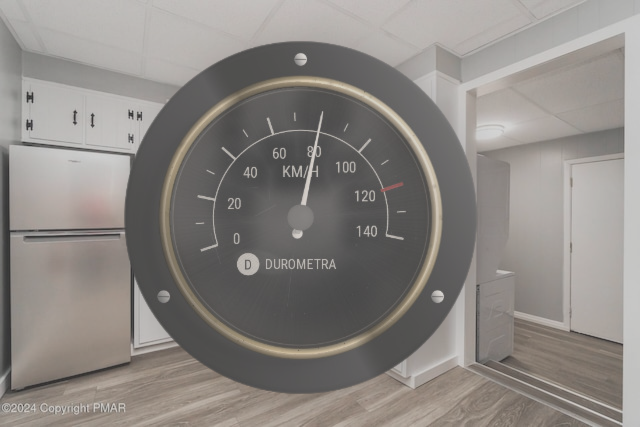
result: 80,km/h
